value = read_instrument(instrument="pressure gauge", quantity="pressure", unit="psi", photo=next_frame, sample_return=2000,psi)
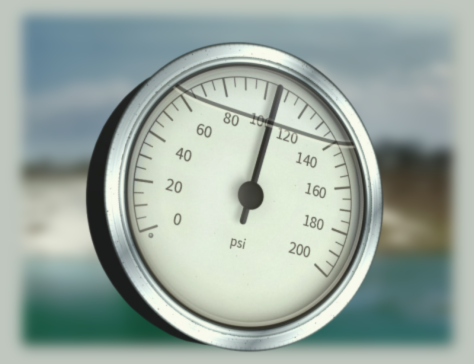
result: 105,psi
